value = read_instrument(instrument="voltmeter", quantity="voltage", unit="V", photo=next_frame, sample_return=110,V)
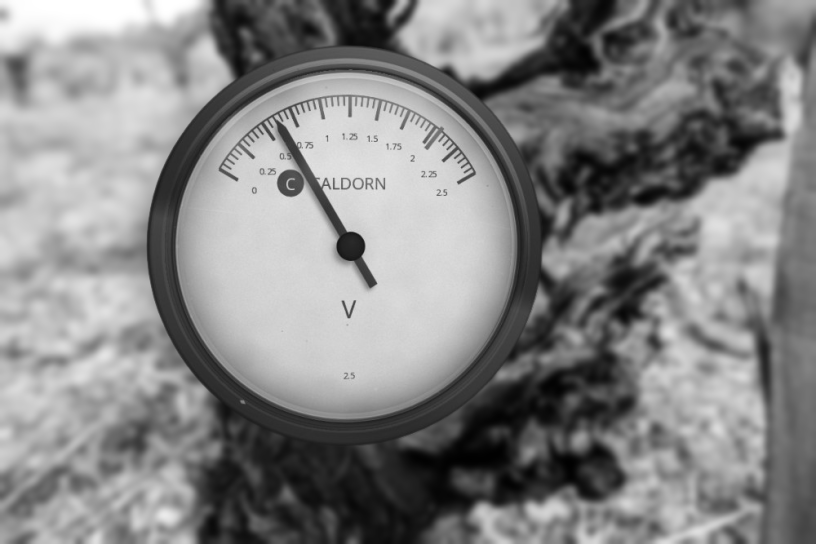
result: 0.6,V
